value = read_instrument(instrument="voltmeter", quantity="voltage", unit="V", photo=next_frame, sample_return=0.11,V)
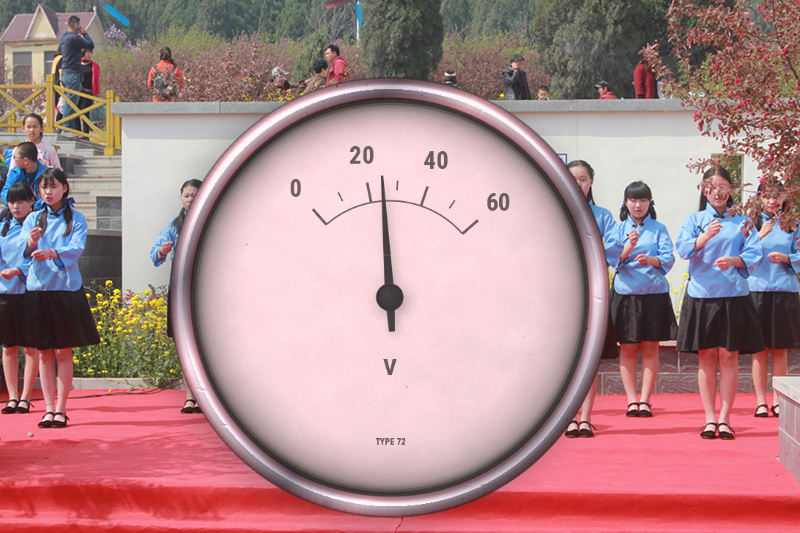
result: 25,V
